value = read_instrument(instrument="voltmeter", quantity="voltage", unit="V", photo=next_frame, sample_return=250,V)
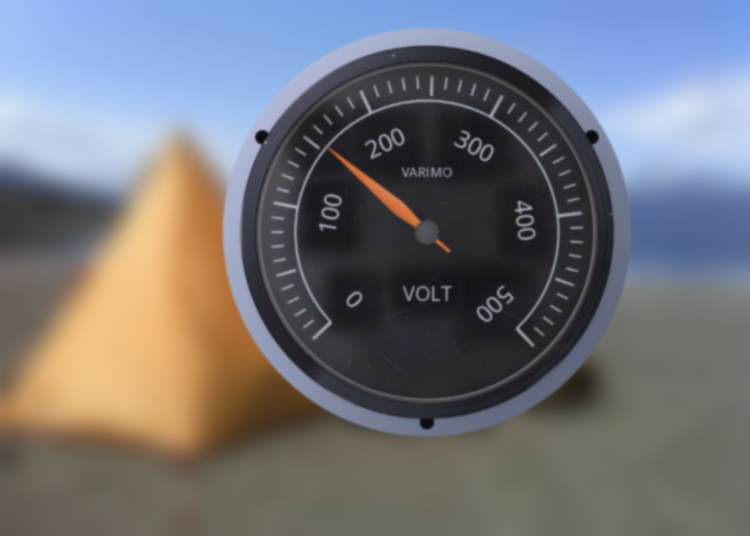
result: 155,V
